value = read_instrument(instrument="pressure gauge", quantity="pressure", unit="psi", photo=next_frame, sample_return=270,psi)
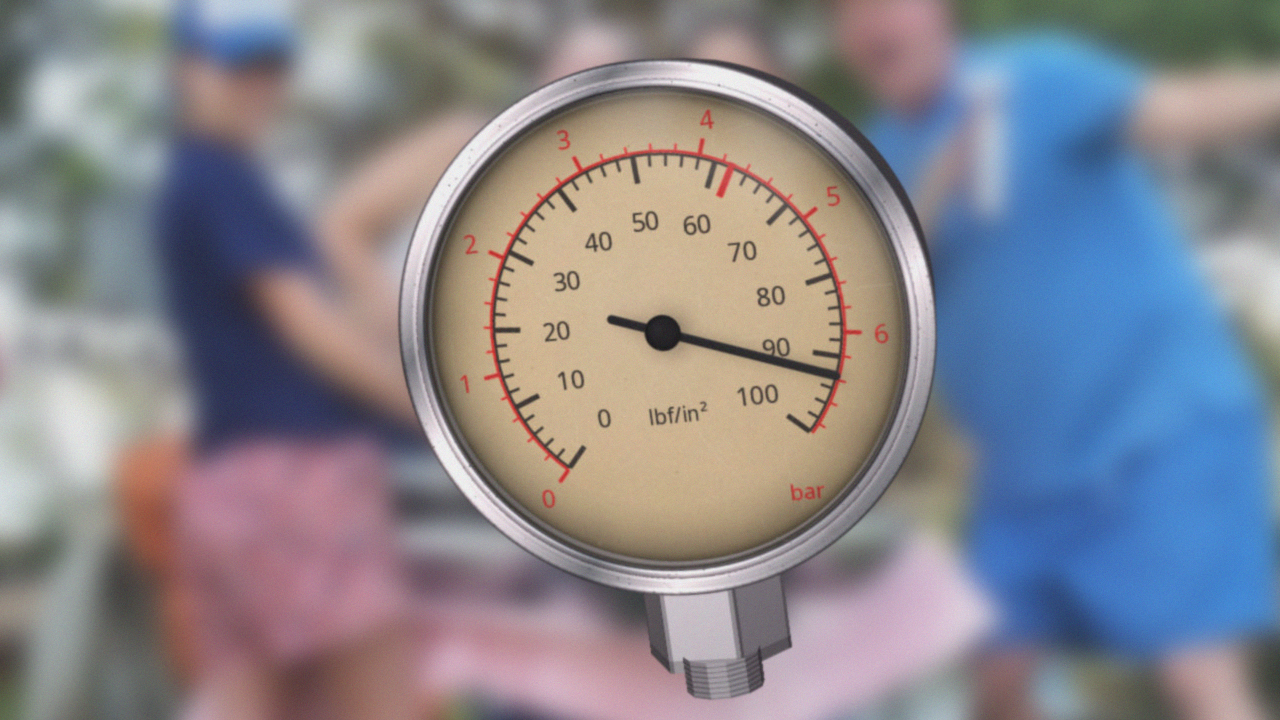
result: 92,psi
